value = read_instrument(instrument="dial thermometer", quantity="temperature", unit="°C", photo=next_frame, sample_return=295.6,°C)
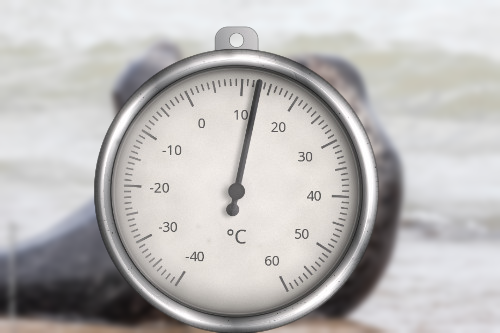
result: 13,°C
